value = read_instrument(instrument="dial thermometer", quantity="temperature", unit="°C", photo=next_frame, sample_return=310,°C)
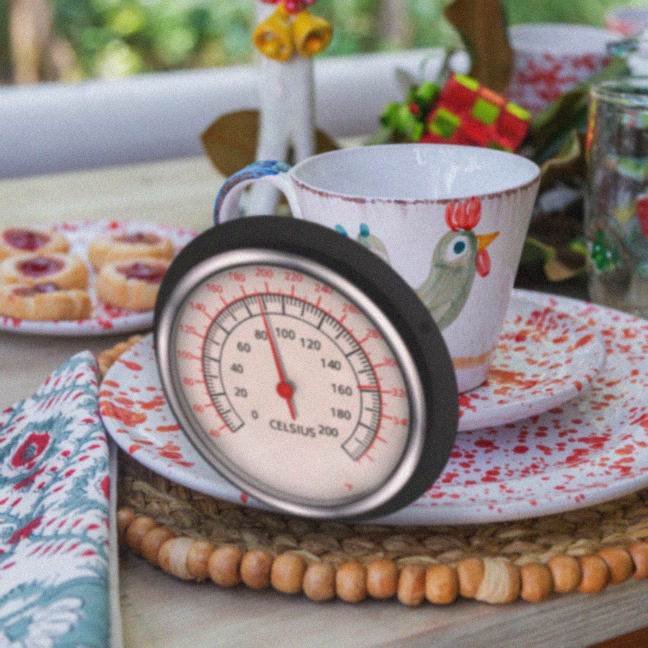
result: 90,°C
